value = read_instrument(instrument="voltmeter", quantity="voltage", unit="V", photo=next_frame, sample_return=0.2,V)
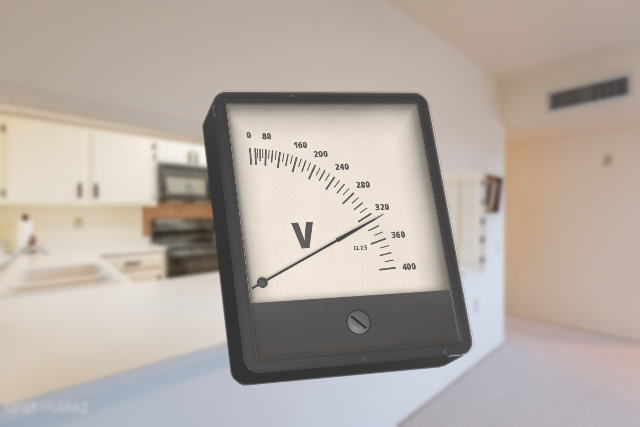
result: 330,V
